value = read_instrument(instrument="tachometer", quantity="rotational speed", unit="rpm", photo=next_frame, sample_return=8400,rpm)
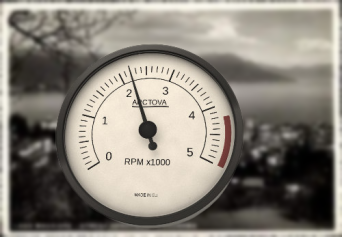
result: 2200,rpm
